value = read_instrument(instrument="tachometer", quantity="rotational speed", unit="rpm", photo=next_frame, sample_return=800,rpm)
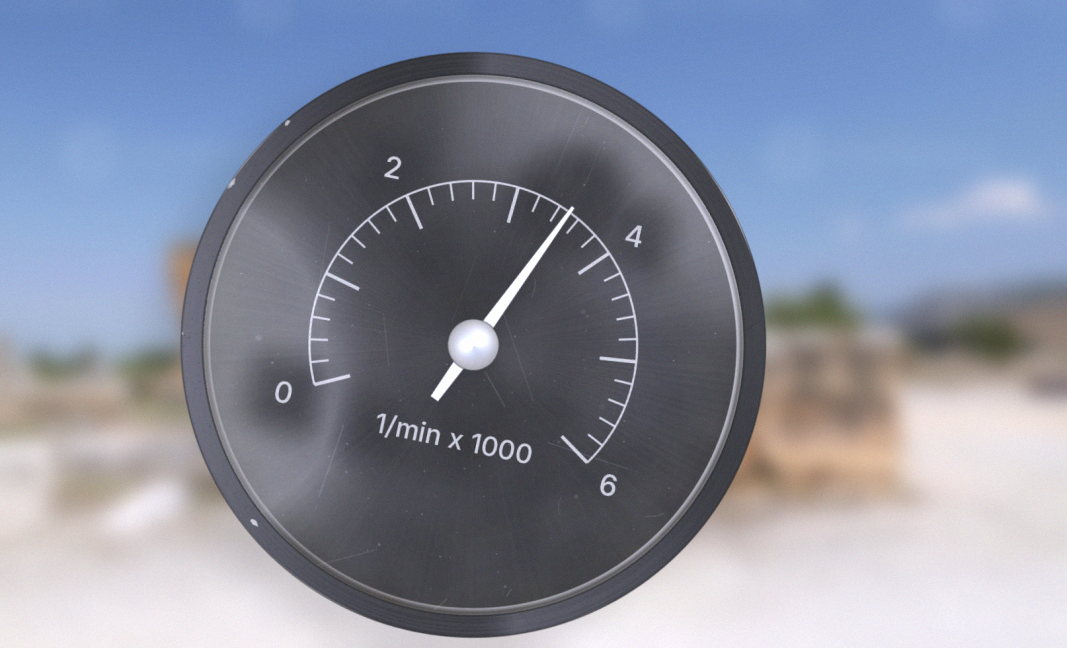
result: 3500,rpm
